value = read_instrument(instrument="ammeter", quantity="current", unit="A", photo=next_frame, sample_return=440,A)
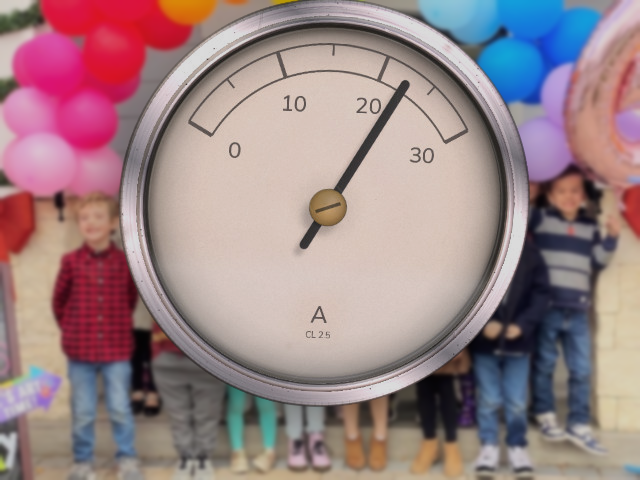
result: 22.5,A
